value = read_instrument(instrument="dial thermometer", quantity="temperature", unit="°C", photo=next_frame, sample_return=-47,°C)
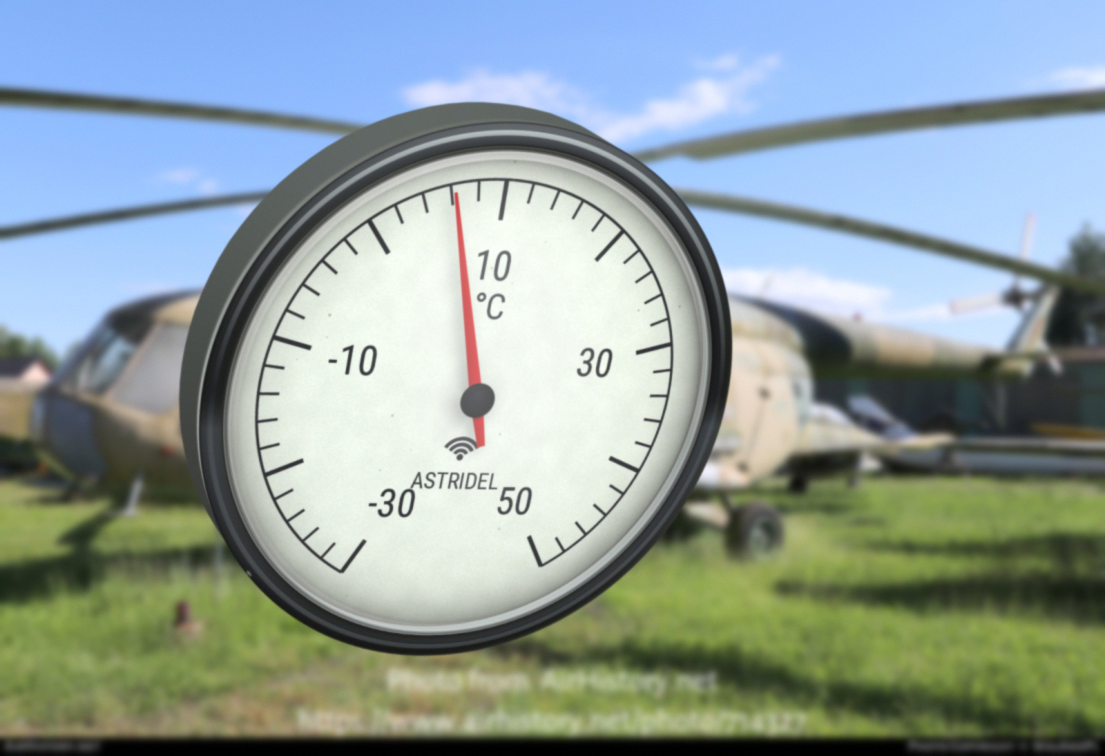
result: 6,°C
